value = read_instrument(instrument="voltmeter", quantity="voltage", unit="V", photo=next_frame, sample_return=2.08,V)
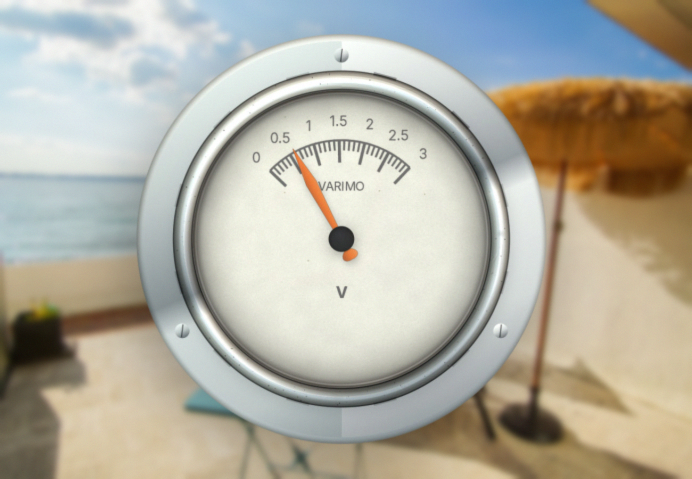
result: 0.6,V
